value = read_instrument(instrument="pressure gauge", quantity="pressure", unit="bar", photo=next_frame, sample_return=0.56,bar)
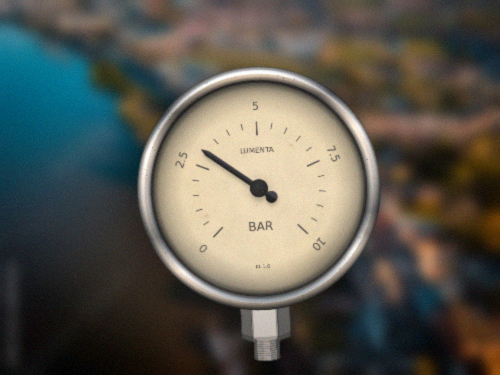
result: 3,bar
